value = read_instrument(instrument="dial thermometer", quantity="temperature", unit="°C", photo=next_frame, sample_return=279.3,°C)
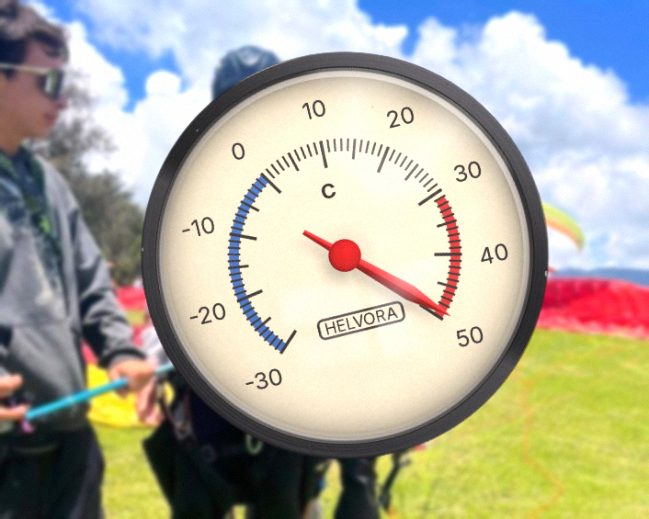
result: 49,°C
